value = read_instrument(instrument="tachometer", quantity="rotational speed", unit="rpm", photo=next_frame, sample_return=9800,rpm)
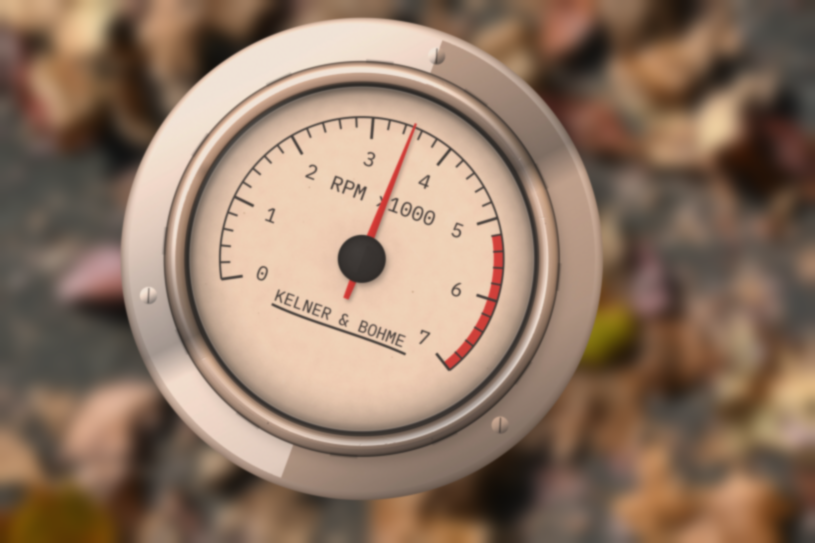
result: 3500,rpm
